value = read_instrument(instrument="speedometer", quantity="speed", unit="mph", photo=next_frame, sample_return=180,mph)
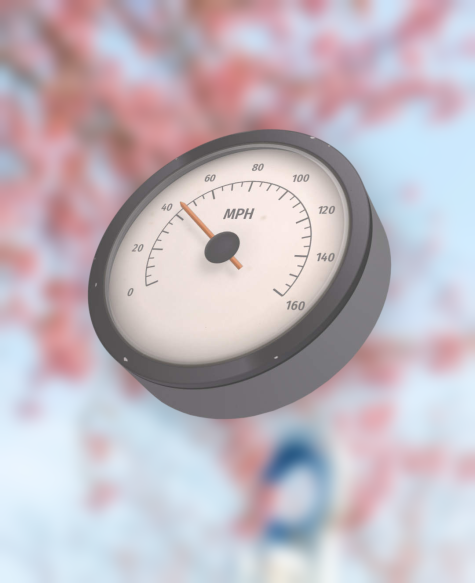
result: 45,mph
